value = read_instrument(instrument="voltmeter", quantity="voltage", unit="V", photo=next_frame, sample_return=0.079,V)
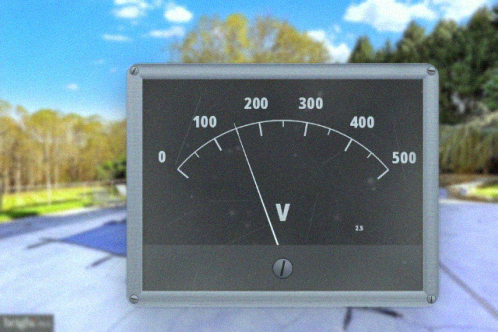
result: 150,V
